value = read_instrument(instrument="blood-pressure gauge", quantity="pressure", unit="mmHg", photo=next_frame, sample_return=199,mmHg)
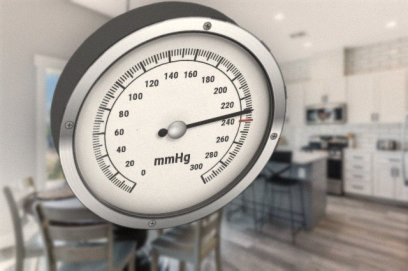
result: 230,mmHg
